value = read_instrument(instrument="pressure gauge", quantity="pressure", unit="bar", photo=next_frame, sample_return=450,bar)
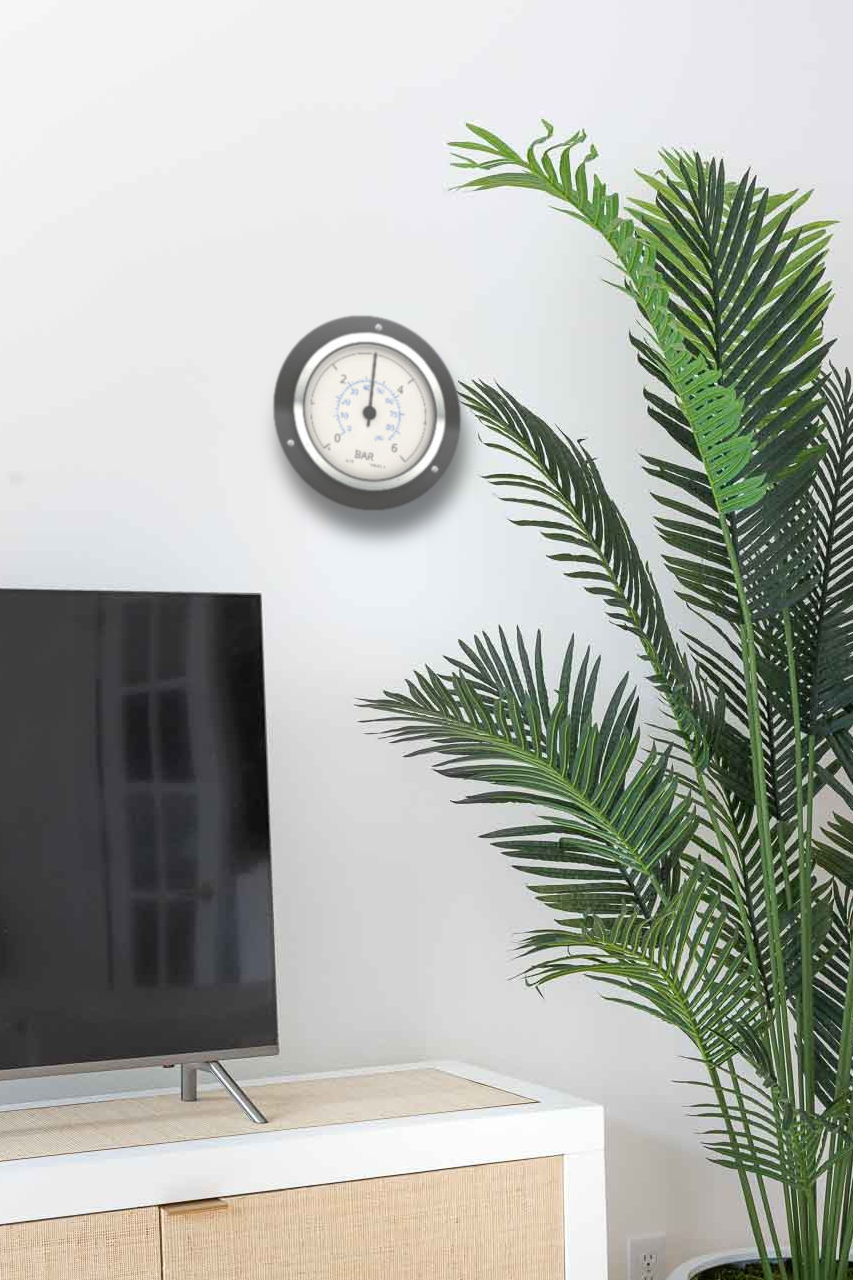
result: 3,bar
